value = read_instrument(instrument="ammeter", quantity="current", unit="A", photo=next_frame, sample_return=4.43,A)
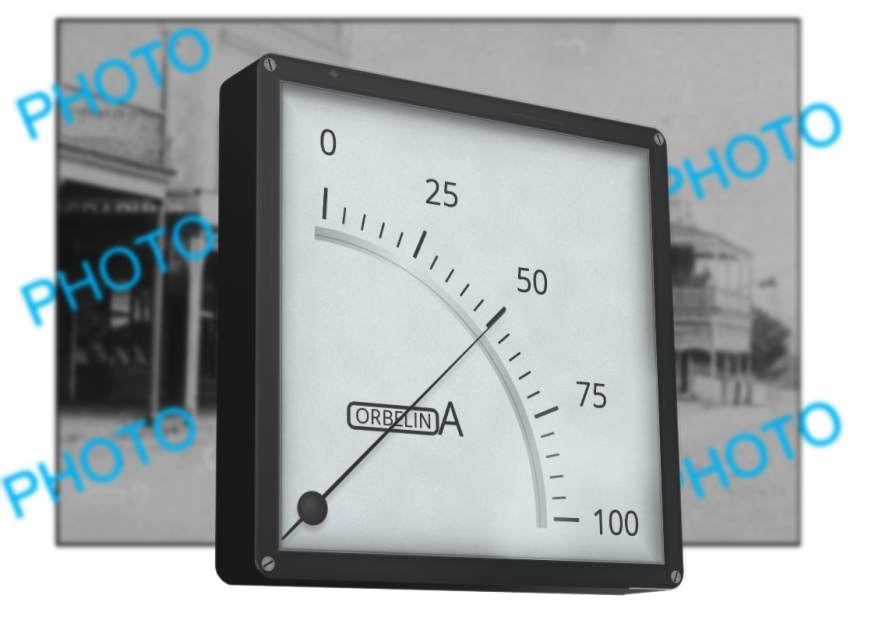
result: 50,A
